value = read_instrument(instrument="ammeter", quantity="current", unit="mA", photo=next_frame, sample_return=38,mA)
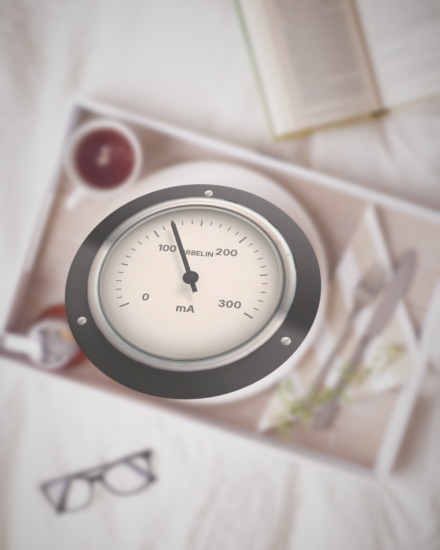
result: 120,mA
